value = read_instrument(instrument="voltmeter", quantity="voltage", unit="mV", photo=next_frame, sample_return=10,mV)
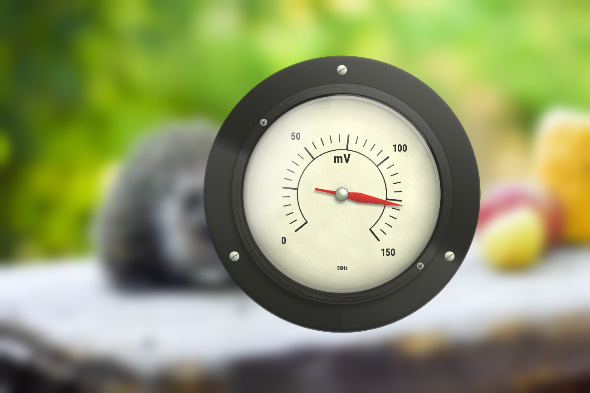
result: 127.5,mV
